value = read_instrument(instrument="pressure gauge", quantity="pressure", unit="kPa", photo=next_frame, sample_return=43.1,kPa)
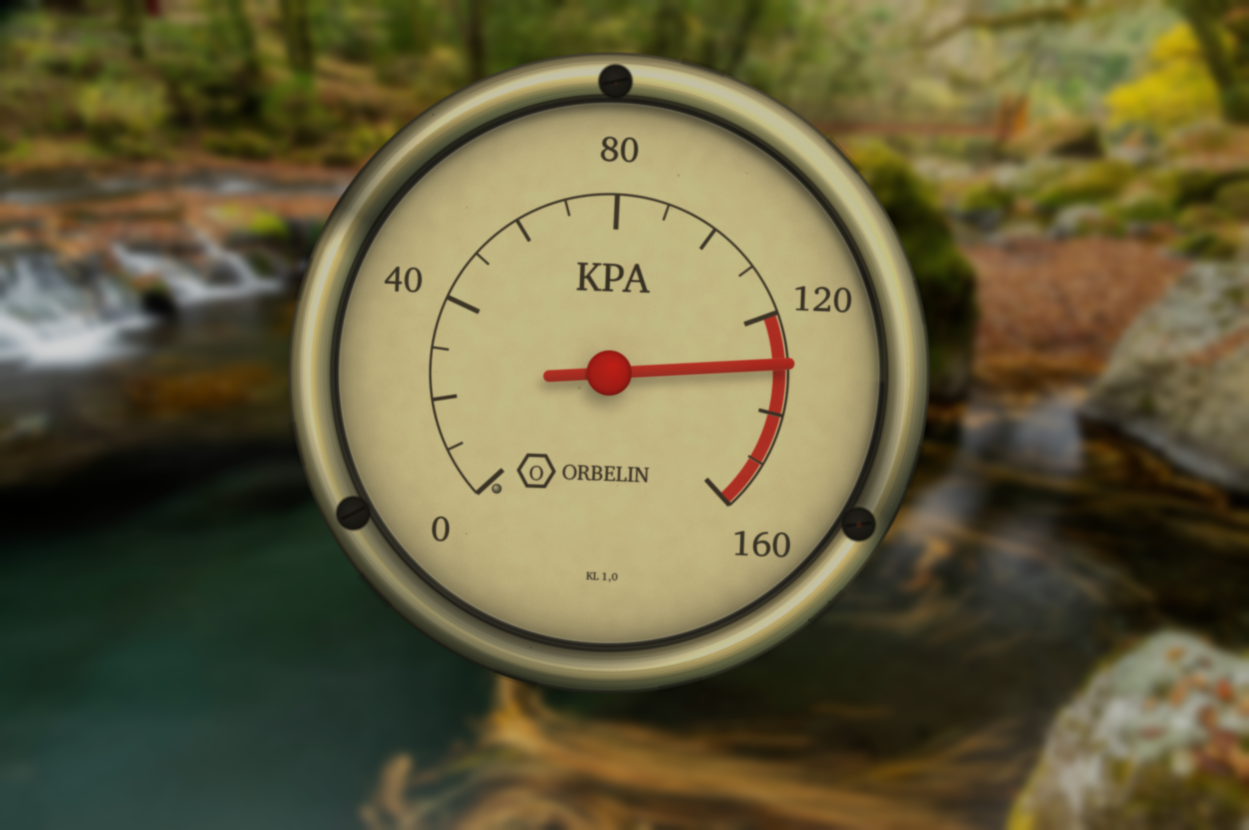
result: 130,kPa
